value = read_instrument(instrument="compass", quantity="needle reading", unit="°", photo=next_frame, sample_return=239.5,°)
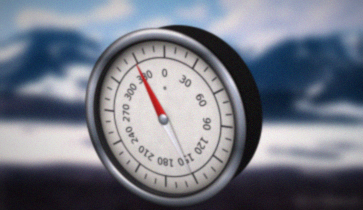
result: 330,°
